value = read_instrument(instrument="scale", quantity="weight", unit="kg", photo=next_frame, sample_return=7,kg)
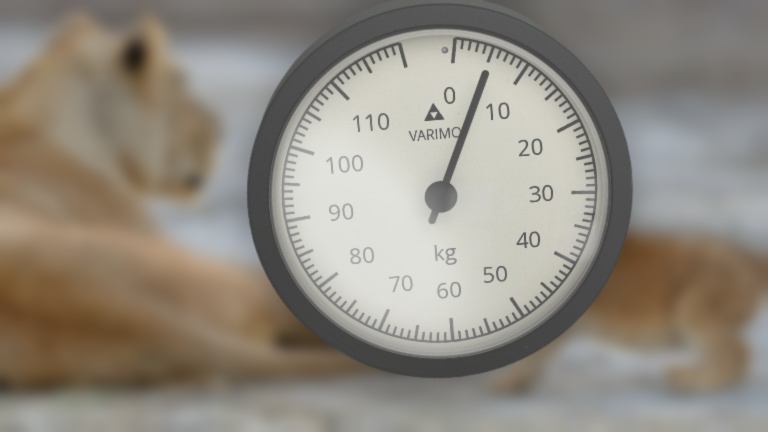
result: 5,kg
